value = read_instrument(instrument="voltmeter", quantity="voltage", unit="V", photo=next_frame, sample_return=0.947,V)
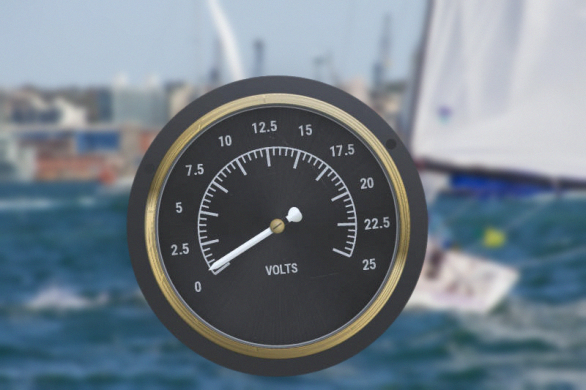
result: 0.5,V
